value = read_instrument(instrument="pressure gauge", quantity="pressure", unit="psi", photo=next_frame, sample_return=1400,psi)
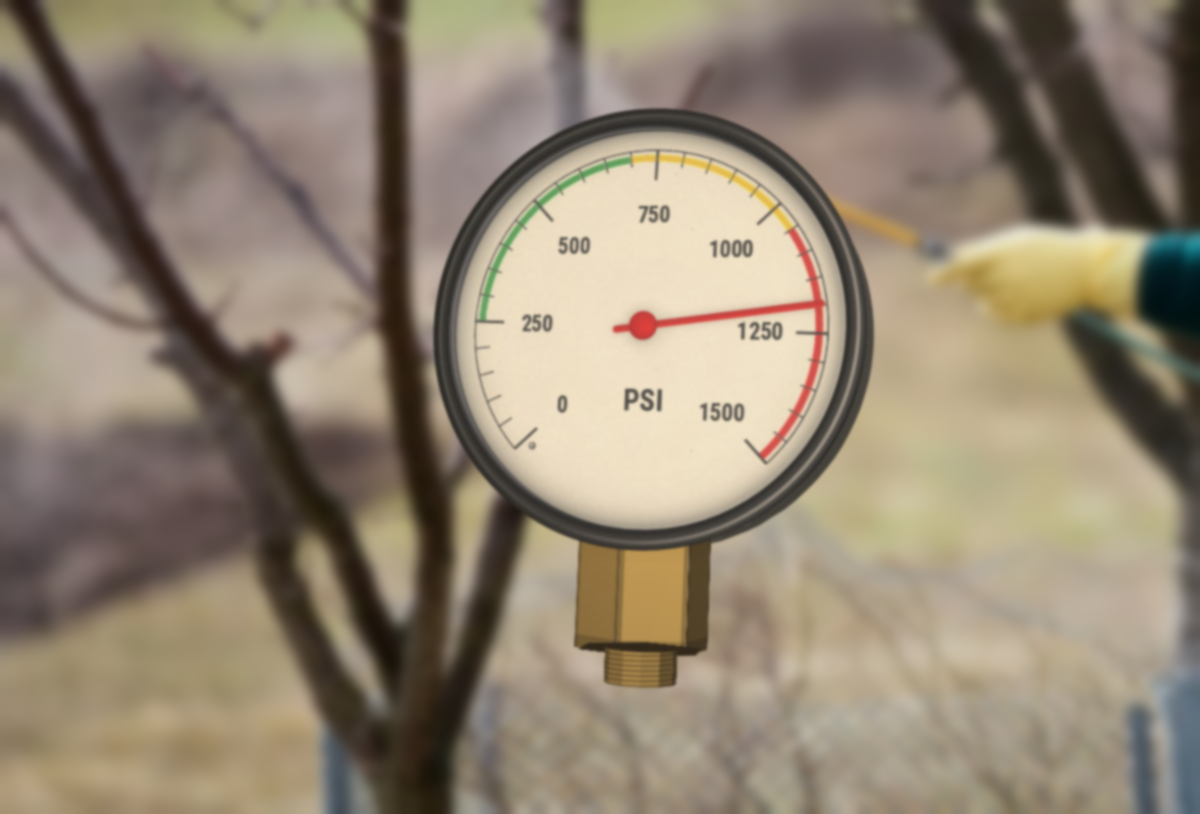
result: 1200,psi
